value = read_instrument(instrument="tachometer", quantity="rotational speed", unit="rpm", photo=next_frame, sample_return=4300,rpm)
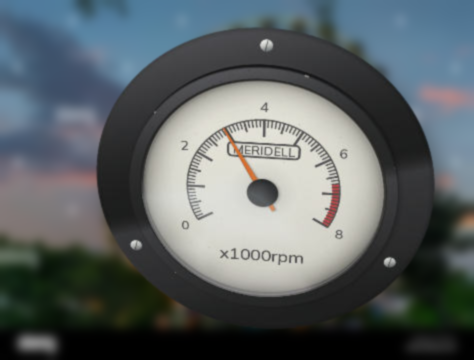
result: 3000,rpm
